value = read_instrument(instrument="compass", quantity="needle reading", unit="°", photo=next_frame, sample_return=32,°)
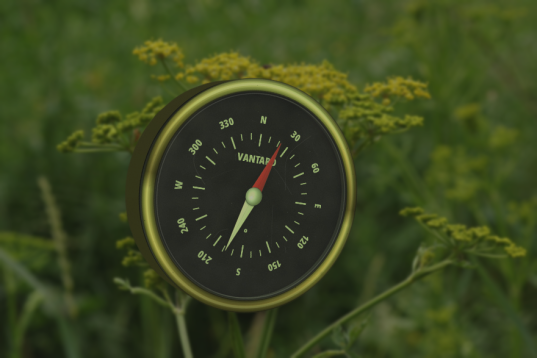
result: 20,°
